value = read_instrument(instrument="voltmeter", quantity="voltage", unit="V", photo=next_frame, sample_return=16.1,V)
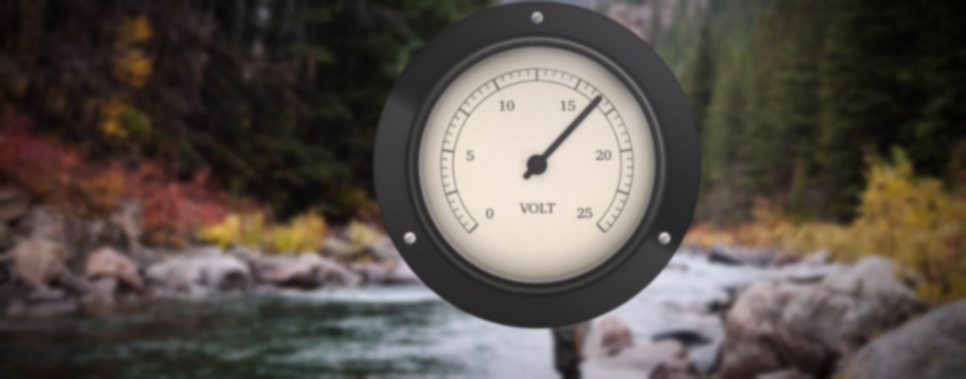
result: 16.5,V
